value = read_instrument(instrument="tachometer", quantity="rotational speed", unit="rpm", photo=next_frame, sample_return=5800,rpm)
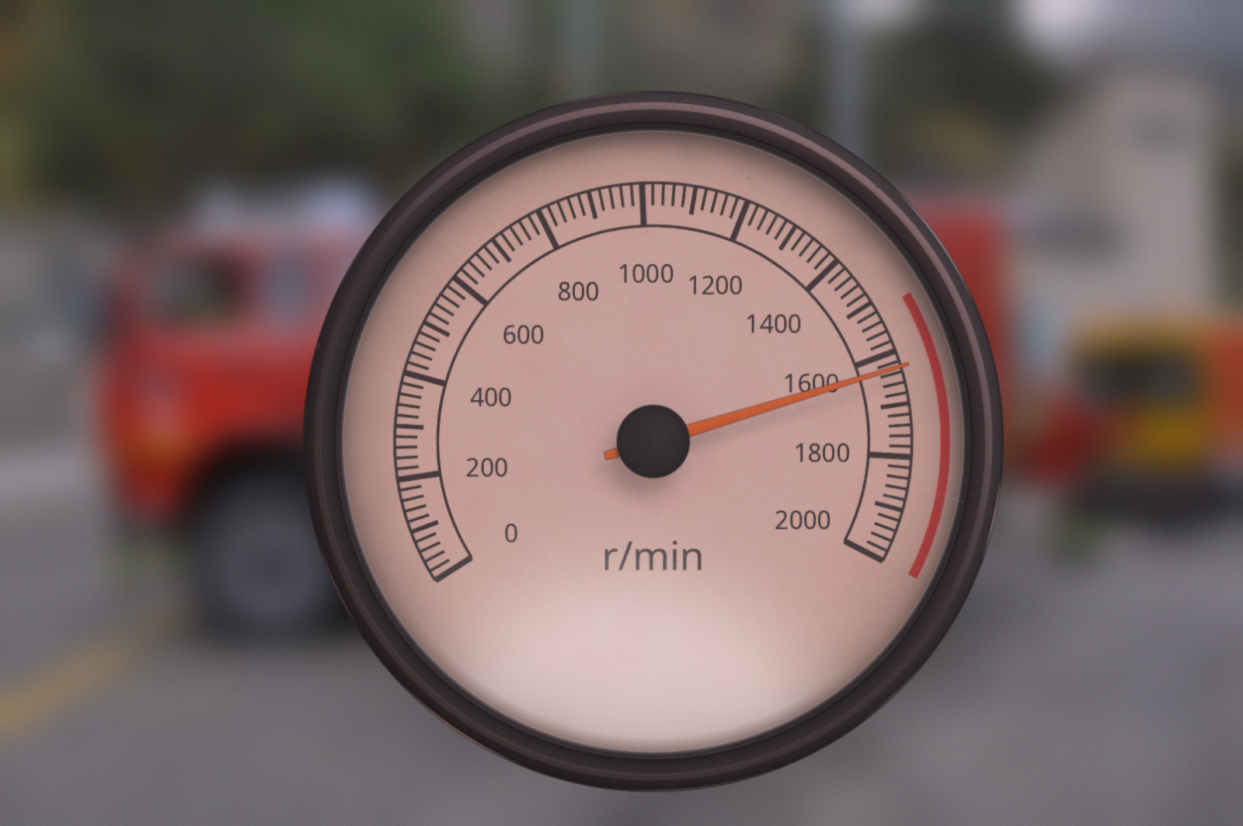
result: 1630,rpm
